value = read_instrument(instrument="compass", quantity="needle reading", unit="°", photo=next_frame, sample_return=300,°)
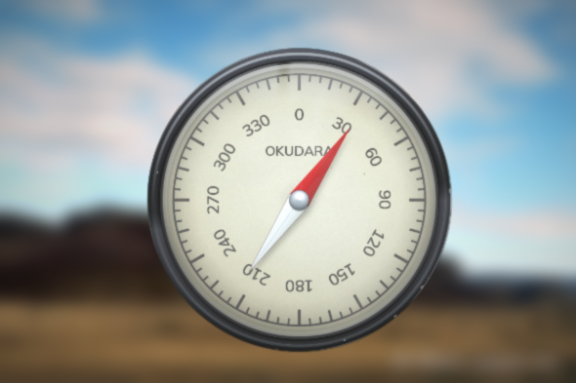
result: 35,°
